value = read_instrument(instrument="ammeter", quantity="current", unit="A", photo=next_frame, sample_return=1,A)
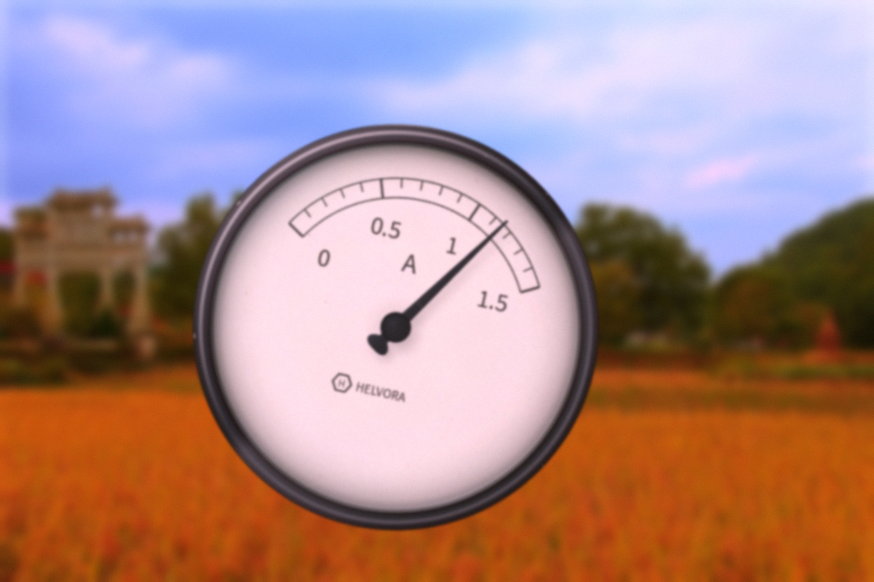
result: 1.15,A
